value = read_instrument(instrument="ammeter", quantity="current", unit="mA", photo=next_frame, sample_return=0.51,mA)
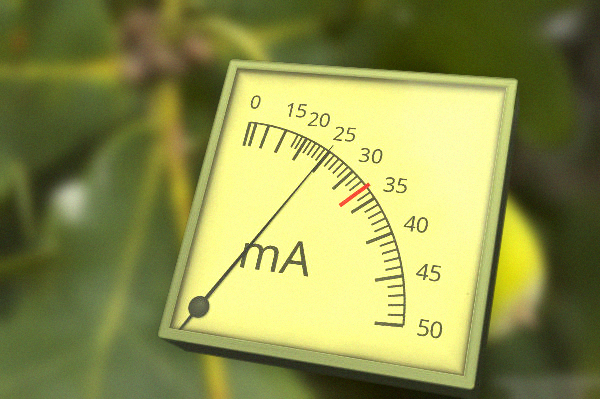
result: 25,mA
